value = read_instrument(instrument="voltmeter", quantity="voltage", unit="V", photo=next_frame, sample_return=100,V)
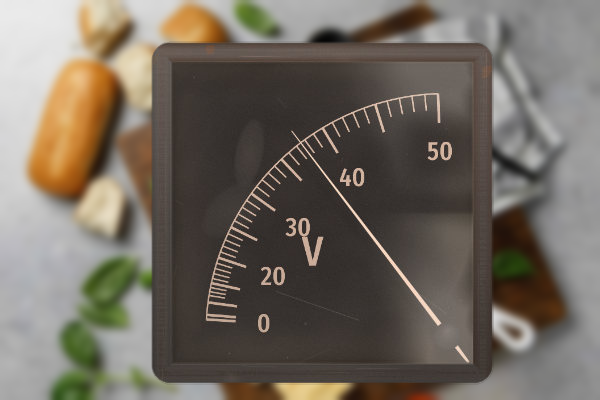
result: 37.5,V
